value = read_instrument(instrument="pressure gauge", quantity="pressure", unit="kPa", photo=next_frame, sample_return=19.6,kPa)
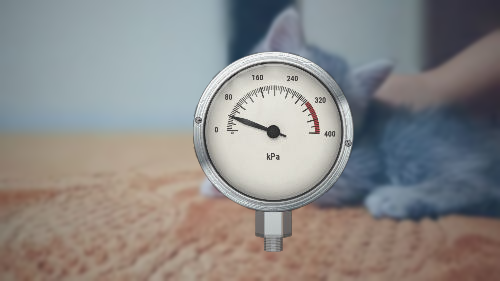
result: 40,kPa
